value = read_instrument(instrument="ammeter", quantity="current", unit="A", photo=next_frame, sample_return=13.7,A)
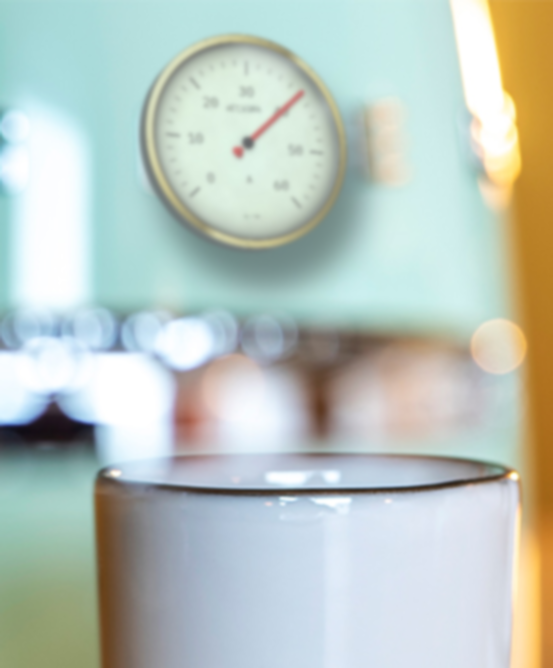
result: 40,A
